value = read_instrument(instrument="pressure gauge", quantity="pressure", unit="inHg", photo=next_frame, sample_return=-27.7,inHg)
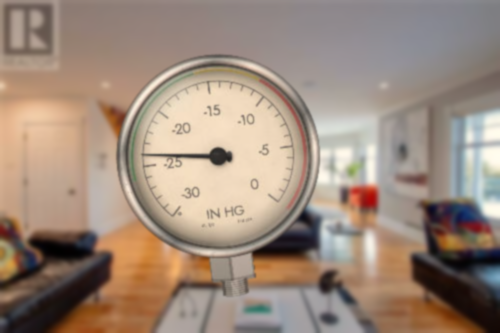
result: -24,inHg
